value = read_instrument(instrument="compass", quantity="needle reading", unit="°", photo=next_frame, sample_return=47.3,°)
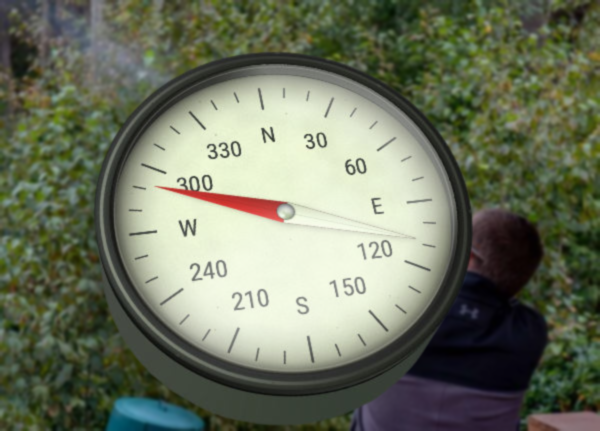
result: 290,°
